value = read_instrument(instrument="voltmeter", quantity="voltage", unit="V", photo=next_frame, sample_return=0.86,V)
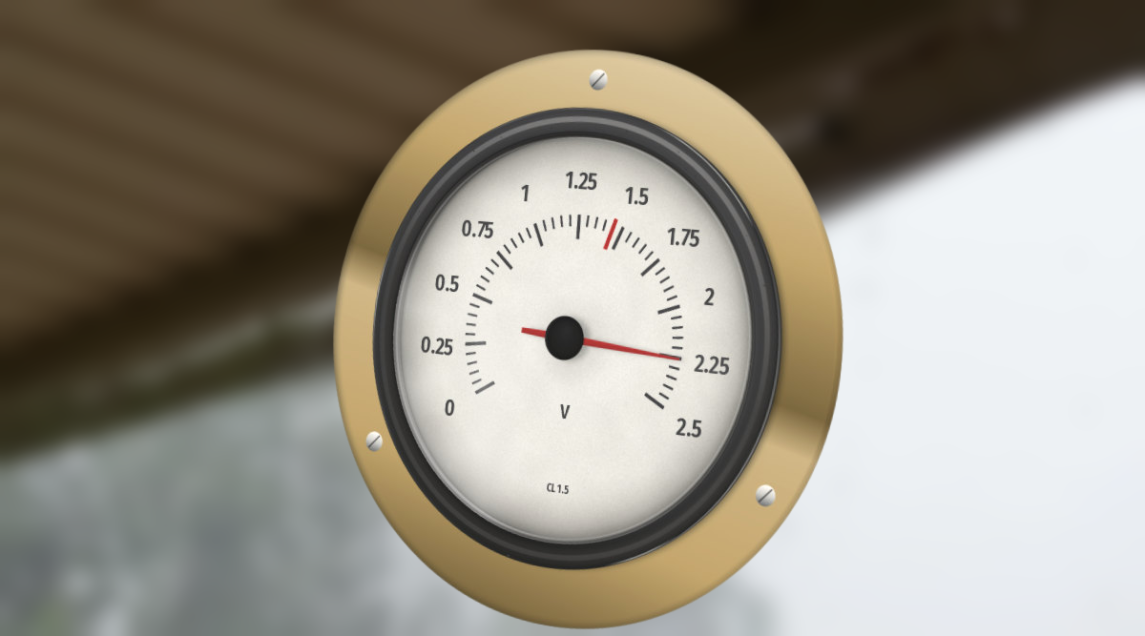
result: 2.25,V
